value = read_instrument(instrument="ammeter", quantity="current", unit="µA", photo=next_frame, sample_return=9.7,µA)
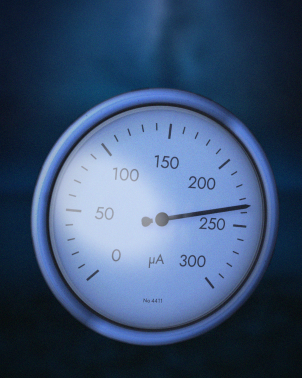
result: 235,µA
